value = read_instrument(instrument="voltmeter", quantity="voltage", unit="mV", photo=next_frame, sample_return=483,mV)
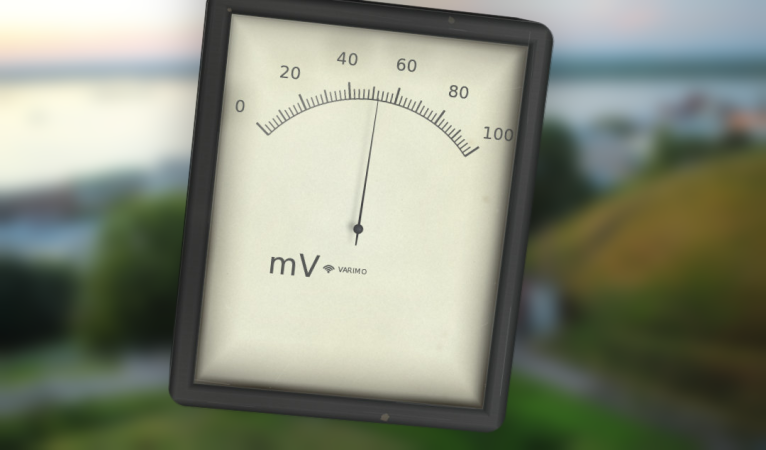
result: 52,mV
